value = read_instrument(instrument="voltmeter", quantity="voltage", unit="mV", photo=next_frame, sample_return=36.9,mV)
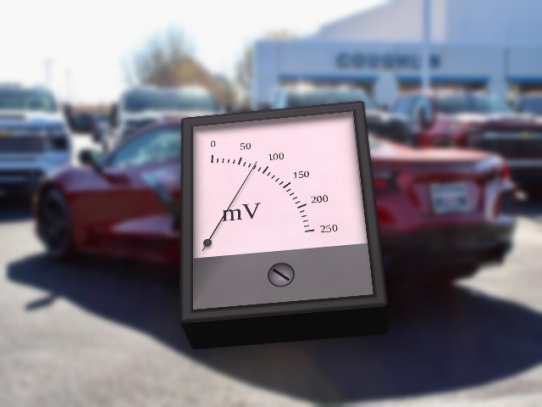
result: 80,mV
